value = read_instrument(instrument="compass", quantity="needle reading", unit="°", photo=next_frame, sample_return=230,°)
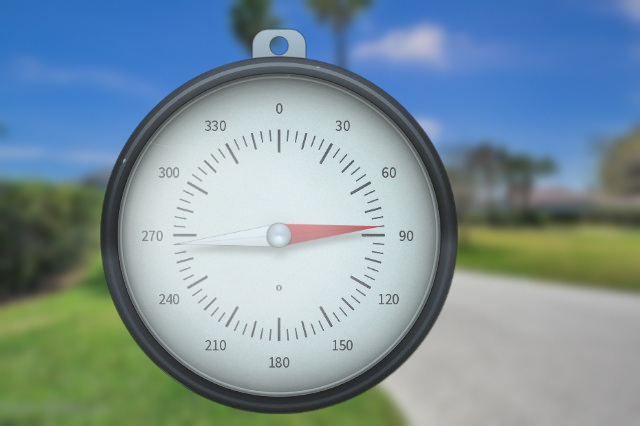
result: 85,°
